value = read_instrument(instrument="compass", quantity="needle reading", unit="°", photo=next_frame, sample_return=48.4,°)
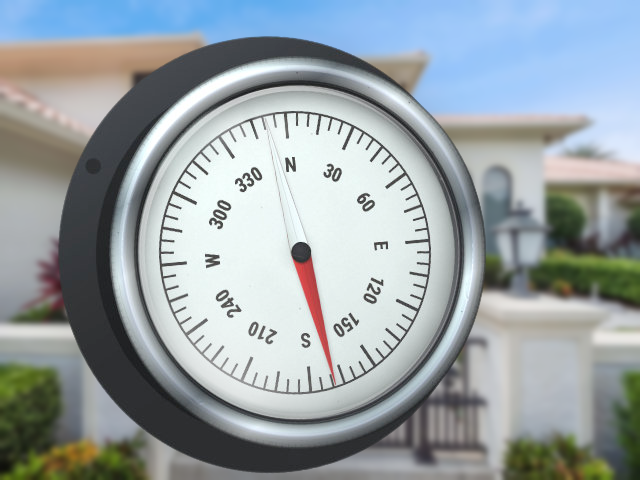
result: 170,°
